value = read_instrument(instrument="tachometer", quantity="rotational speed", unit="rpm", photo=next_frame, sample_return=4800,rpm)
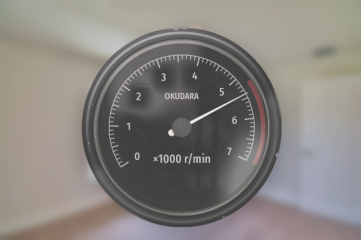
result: 5400,rpm
